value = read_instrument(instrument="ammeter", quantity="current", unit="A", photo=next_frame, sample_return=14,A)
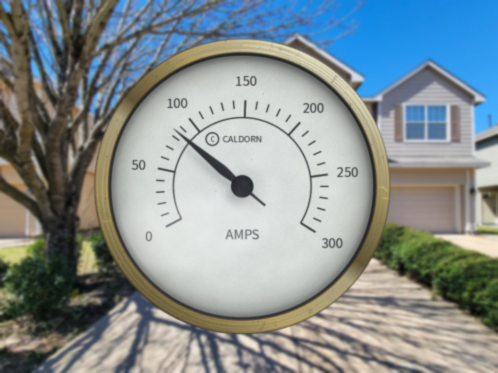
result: 85,A
